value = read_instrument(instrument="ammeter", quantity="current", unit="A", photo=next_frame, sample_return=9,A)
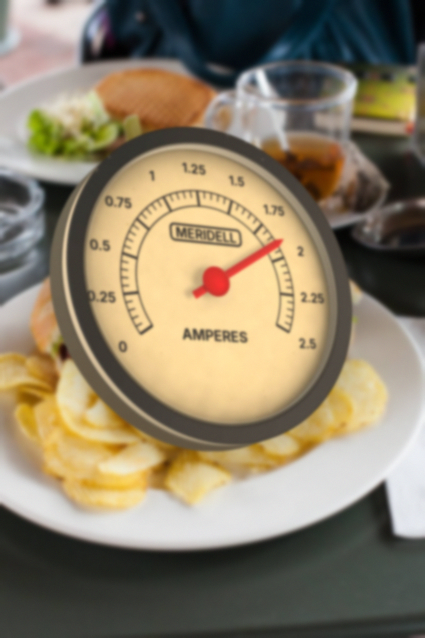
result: 1.9,A
